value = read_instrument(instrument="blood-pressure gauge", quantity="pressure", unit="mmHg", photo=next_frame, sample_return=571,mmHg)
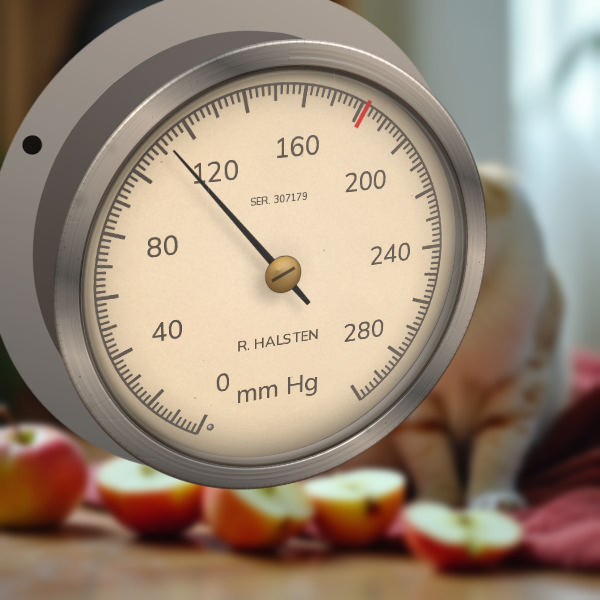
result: 112,mmHg
